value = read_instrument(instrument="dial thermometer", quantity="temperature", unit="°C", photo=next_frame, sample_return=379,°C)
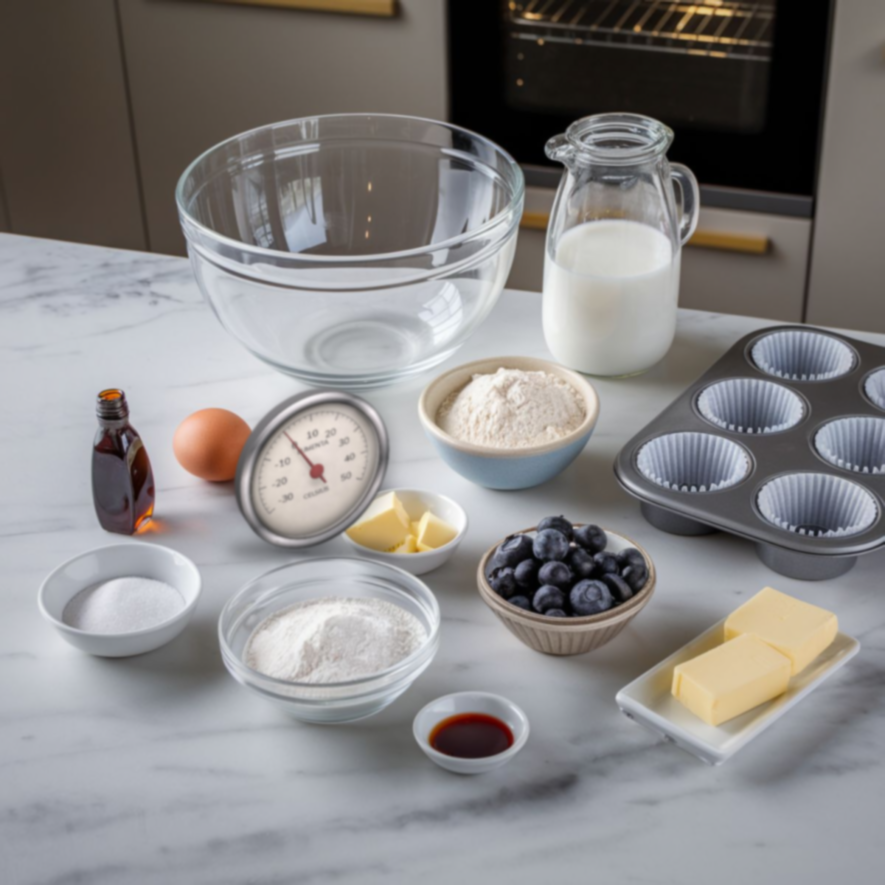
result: 0,°C
